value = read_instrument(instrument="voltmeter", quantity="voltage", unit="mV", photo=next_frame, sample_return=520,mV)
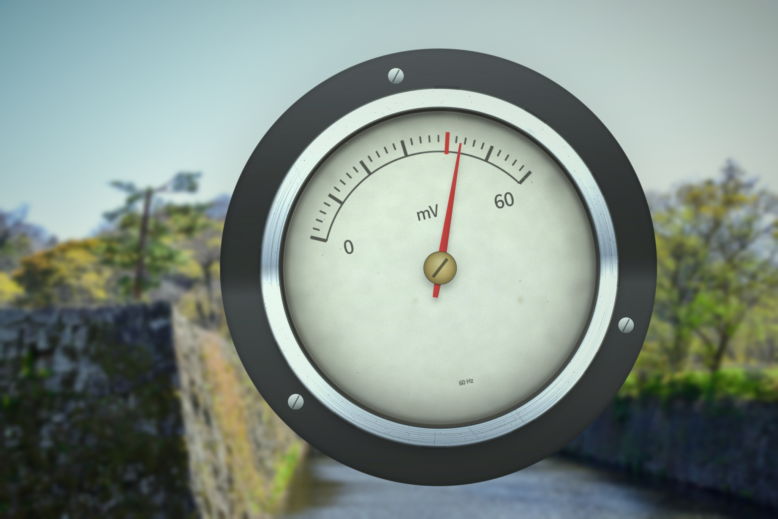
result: 43,mV
